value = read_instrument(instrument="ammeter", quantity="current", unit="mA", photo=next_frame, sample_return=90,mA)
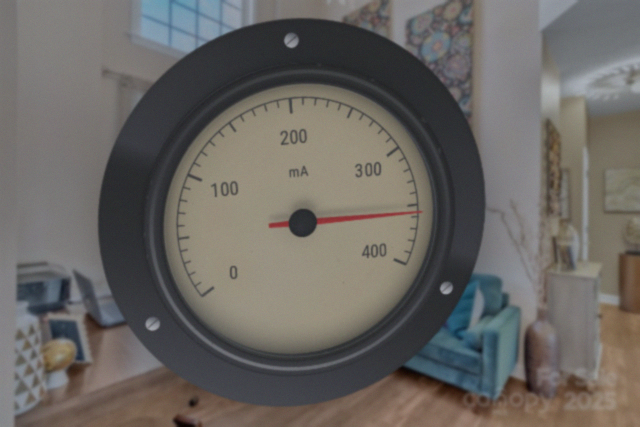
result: 355,mA
